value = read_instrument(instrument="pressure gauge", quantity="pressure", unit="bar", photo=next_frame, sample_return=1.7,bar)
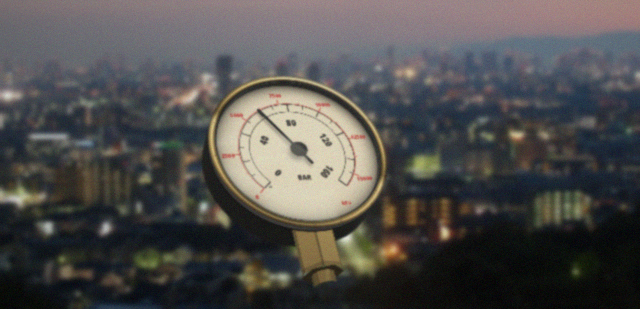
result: 60,bar
